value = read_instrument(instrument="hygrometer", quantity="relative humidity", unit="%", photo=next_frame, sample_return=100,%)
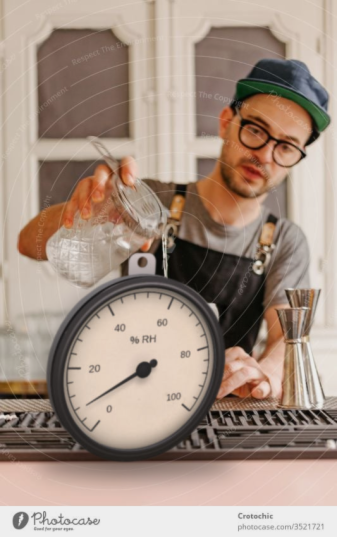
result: 8,%
